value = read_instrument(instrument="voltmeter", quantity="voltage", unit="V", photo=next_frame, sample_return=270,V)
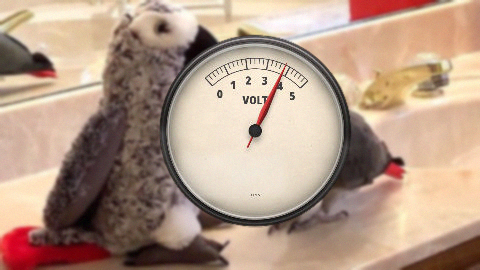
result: 3.8,V
